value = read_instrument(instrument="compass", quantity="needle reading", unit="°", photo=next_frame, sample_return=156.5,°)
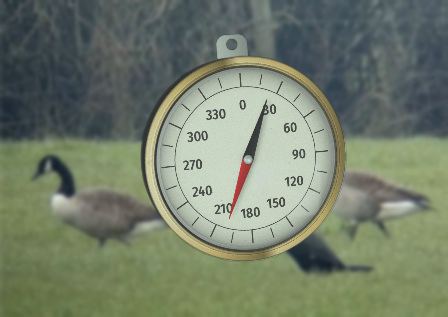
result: 202.5,°
